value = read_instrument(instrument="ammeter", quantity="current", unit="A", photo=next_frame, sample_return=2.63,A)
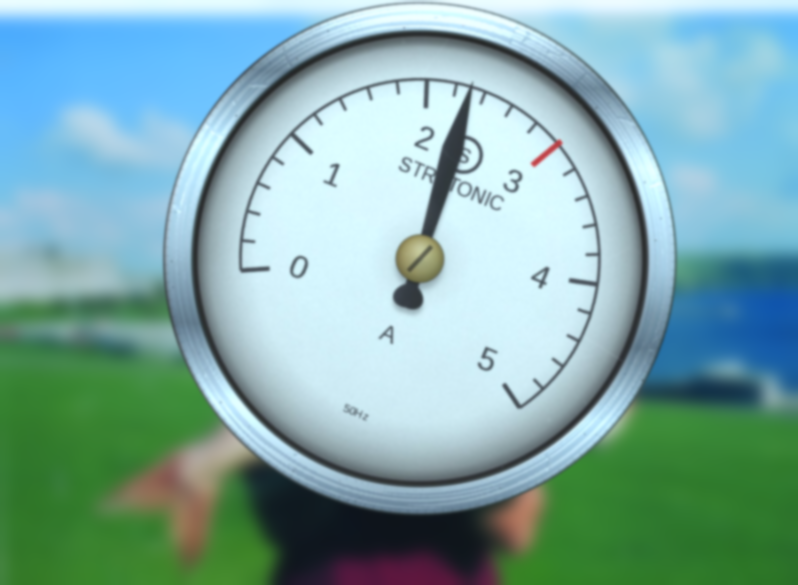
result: 2.3,A
